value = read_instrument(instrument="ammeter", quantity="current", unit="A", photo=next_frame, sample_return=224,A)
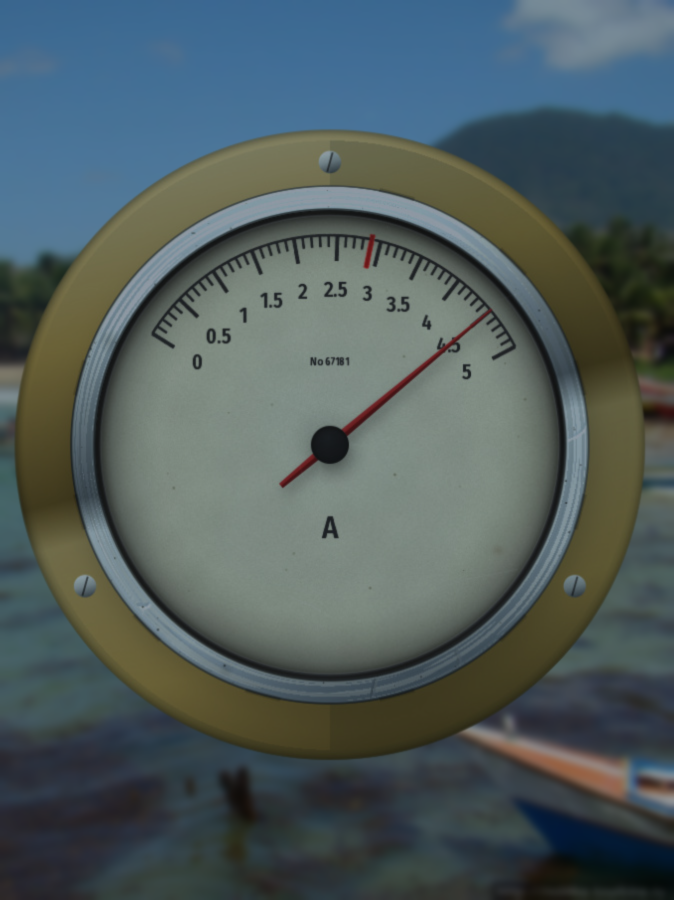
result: 4.5,A
